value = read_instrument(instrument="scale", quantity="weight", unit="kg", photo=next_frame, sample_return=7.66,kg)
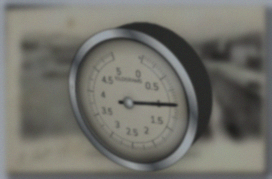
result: 1,kg
